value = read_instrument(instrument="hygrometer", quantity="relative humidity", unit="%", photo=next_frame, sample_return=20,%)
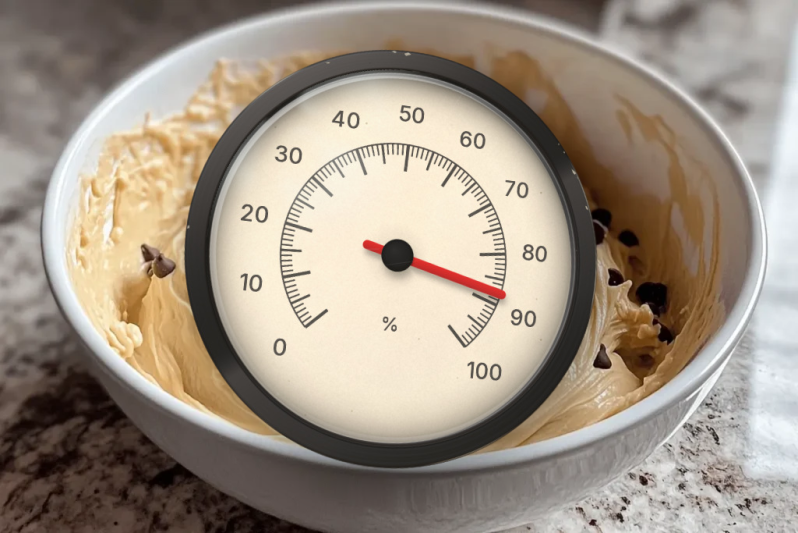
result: 88,%
